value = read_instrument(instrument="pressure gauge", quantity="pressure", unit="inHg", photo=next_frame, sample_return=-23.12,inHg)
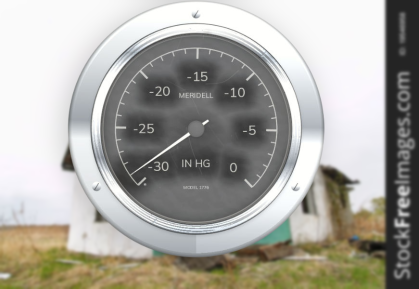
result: -29,inHg
